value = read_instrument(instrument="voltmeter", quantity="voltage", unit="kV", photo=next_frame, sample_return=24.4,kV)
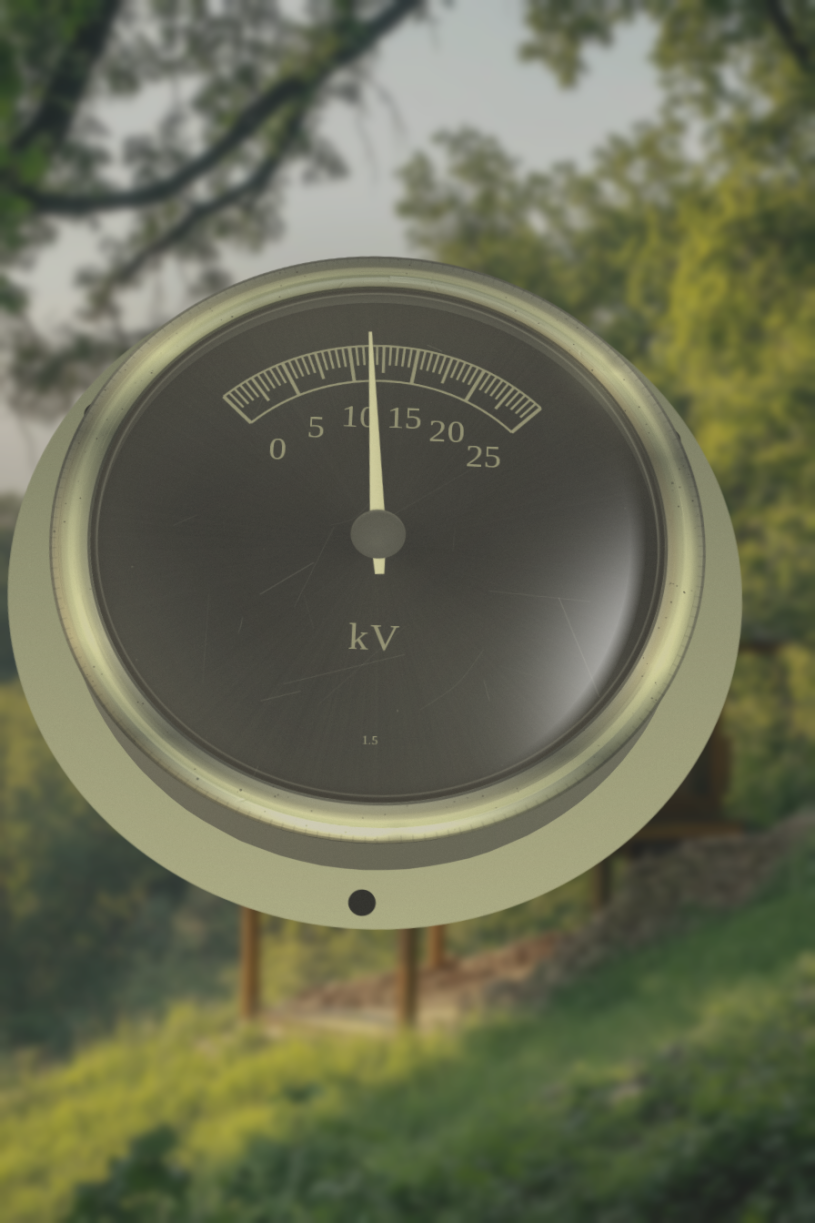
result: 11.5,kV
